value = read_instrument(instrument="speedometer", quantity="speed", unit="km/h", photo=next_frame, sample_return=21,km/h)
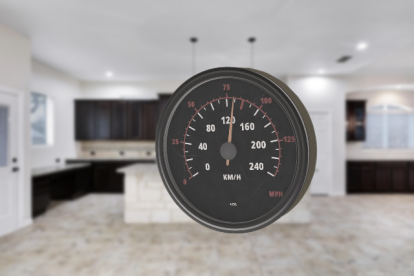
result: 130,km/h
